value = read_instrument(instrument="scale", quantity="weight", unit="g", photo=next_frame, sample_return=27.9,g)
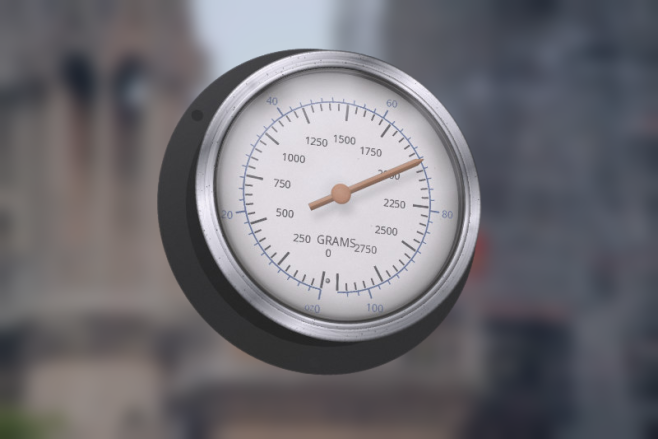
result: 2000,g
